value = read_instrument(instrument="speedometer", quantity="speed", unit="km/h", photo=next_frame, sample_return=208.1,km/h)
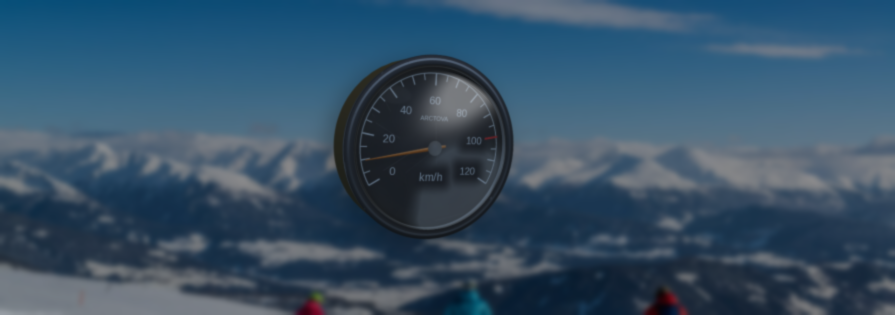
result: 10,km/h
